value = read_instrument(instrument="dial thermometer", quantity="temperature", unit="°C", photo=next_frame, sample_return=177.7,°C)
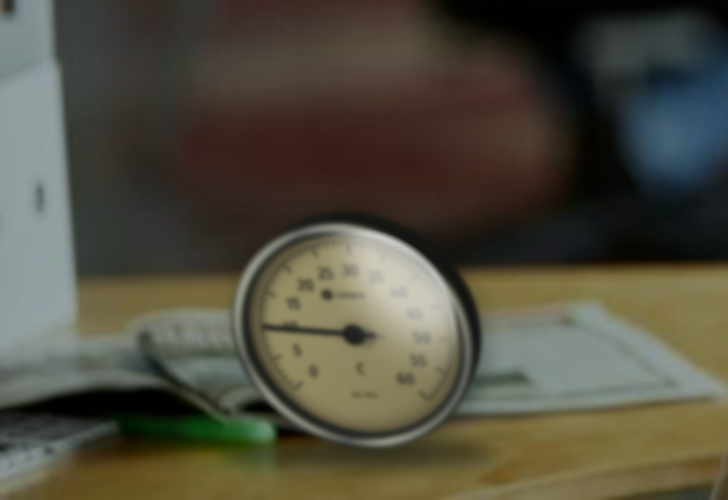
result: 10,°C
